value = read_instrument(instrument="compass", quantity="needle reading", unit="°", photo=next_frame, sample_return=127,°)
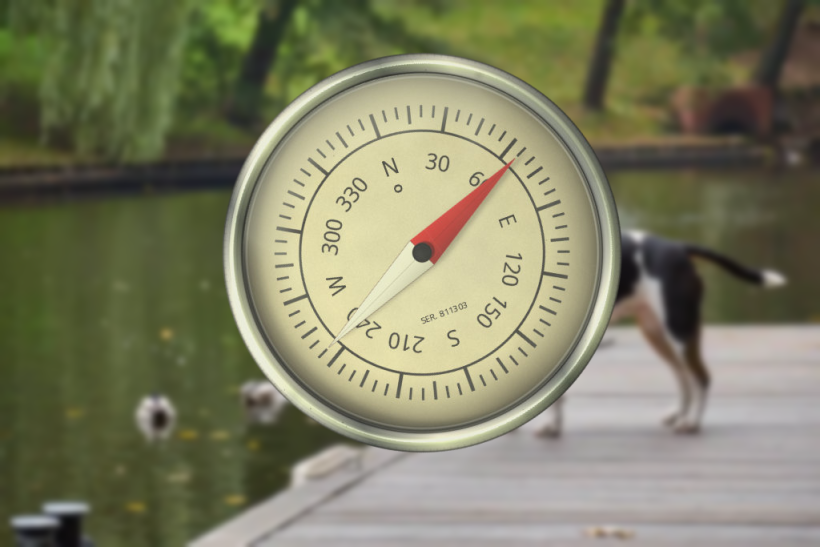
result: 65,°
